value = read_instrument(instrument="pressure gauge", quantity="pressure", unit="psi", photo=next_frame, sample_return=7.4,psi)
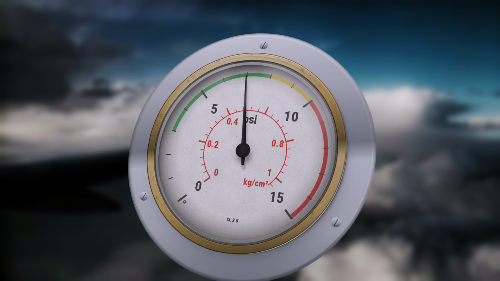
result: 7,psi
